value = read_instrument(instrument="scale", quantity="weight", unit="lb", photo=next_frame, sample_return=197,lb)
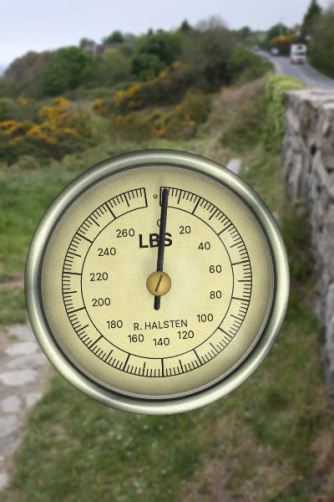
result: 2,lb
